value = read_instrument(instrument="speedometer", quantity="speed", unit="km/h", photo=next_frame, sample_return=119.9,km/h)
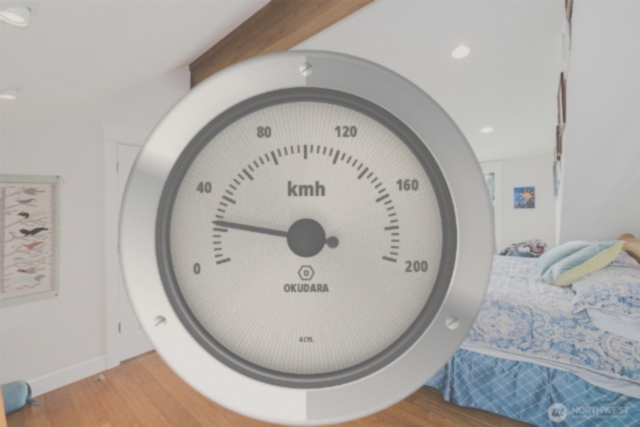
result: 24,km/h
